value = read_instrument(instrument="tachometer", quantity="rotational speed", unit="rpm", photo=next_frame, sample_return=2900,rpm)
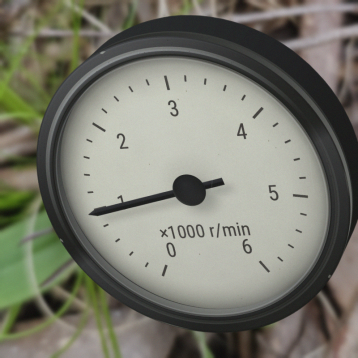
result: 1000,rpm
